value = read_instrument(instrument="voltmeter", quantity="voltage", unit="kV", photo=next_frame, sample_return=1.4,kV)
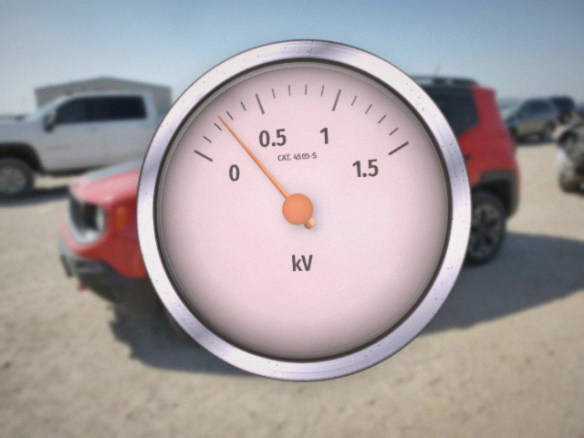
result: 0.25,kV
